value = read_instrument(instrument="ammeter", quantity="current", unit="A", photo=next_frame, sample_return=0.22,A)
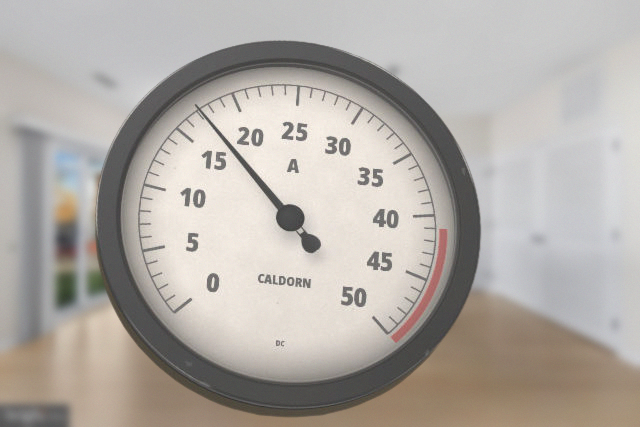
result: 17,A
